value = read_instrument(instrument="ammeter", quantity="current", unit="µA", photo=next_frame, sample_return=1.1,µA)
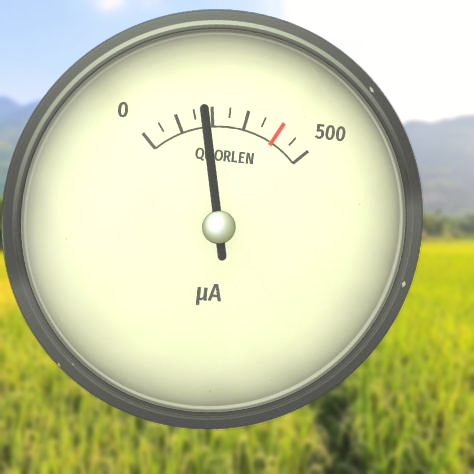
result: 175,µA
